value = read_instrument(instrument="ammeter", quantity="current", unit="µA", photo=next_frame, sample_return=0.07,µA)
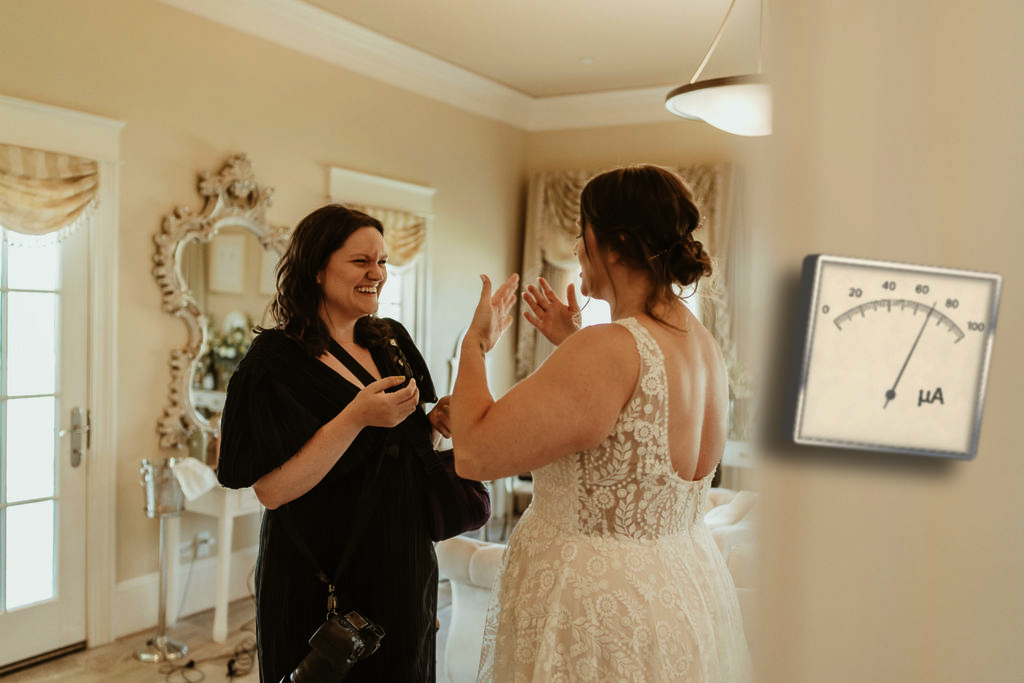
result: 70,µA
